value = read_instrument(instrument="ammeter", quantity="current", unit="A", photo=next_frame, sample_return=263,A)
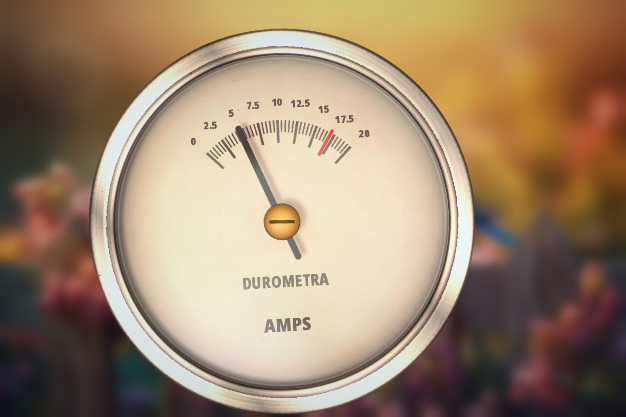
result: 5,A
